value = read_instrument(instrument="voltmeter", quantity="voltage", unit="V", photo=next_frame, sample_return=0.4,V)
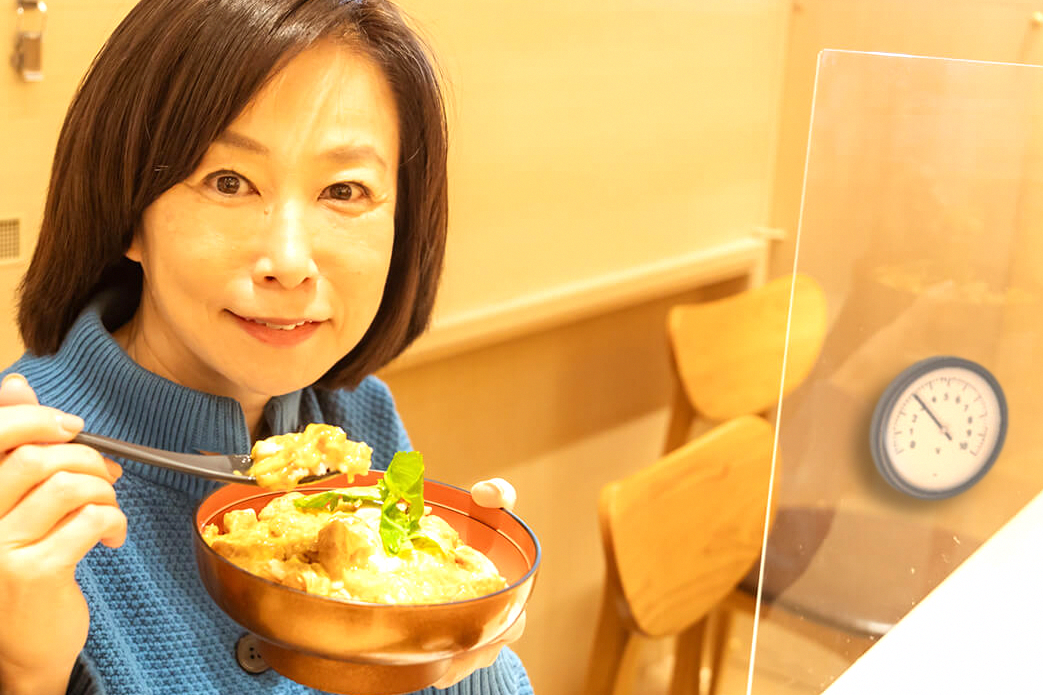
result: 3,V
